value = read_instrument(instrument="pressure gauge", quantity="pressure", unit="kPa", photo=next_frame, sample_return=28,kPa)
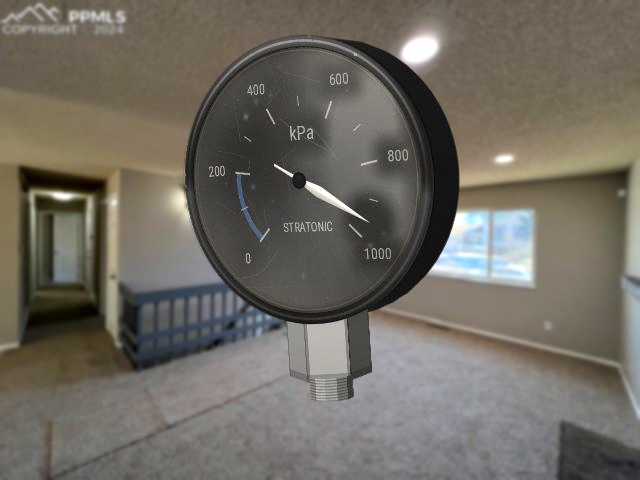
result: 950,kPa
